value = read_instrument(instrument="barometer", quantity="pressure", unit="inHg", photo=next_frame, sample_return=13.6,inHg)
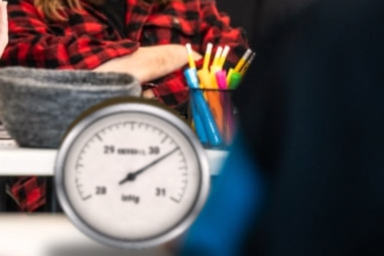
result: 30.2,inHg
